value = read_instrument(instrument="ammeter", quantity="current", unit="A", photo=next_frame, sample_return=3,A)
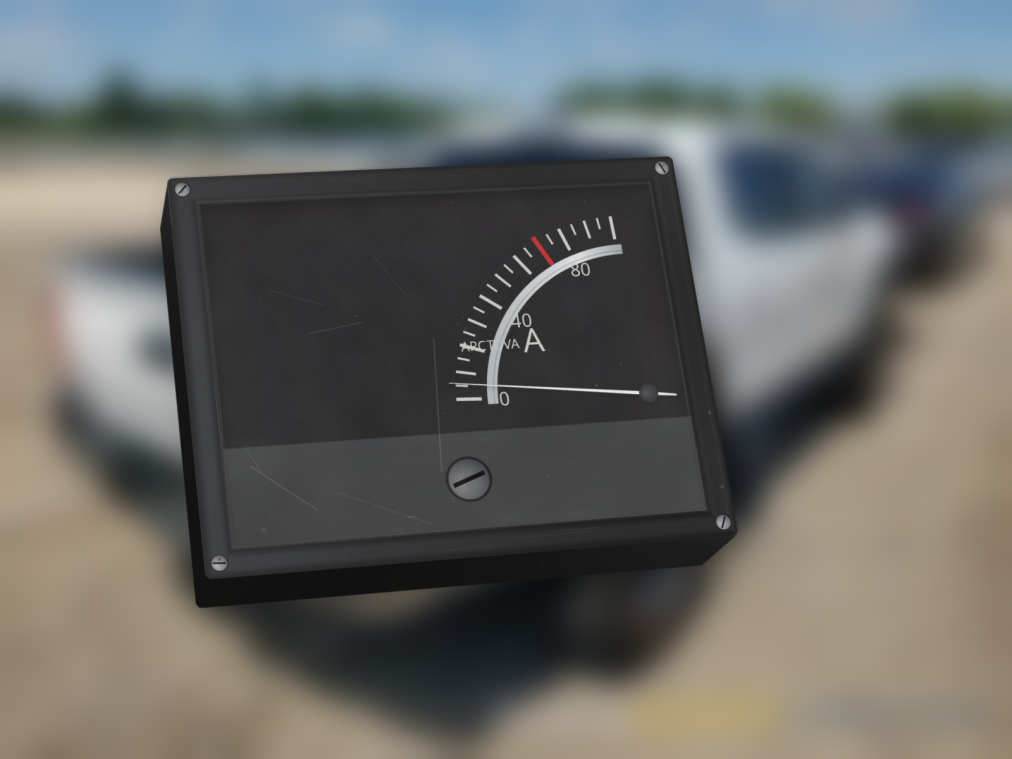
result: 5,A
